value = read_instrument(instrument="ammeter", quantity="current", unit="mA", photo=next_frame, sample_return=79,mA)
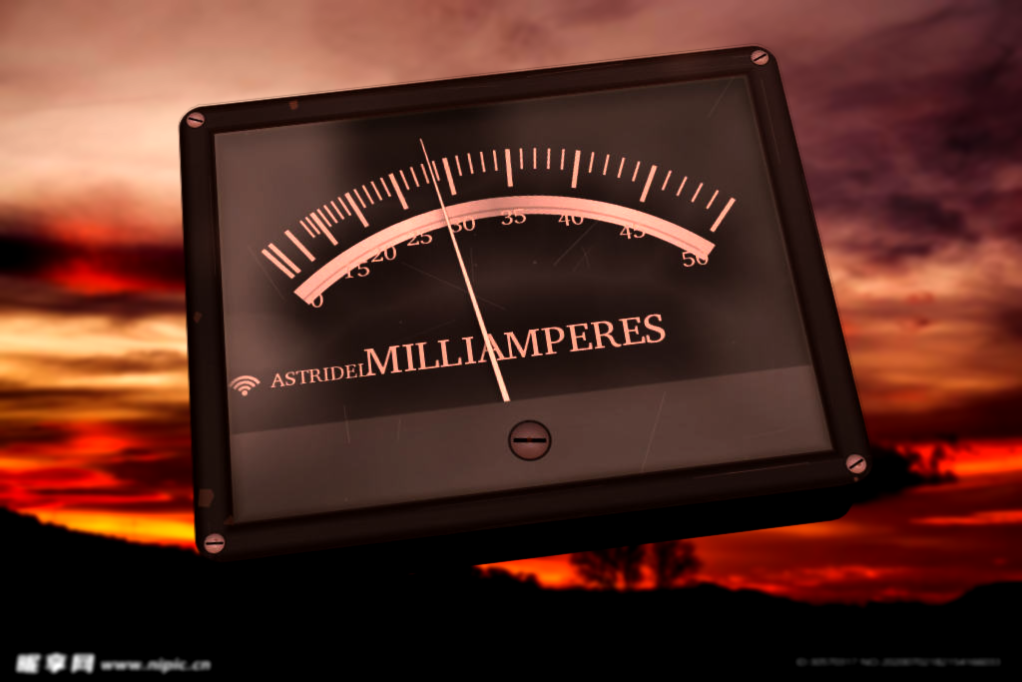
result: 28.5,mA
